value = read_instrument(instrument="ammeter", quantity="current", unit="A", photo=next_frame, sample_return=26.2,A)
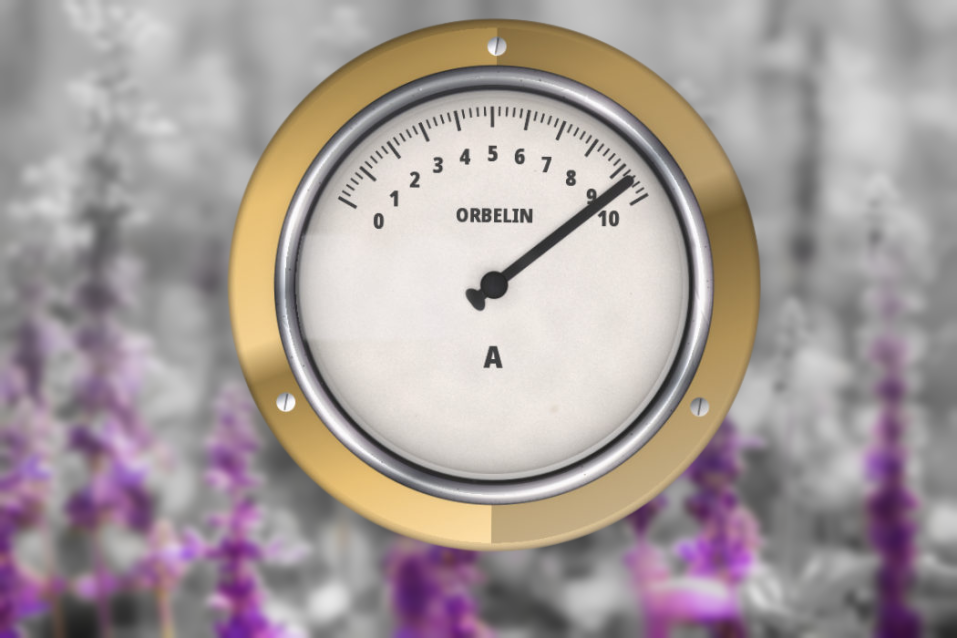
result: 9.4,A
